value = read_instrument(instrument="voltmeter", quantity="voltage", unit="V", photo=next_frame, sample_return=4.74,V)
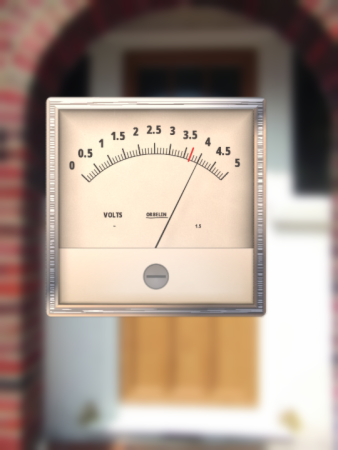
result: 4,V
